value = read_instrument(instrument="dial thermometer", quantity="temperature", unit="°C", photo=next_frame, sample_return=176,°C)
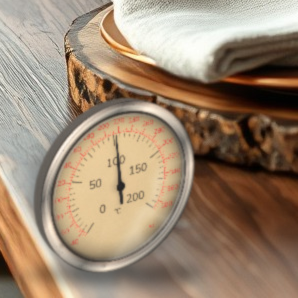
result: 100,°C
